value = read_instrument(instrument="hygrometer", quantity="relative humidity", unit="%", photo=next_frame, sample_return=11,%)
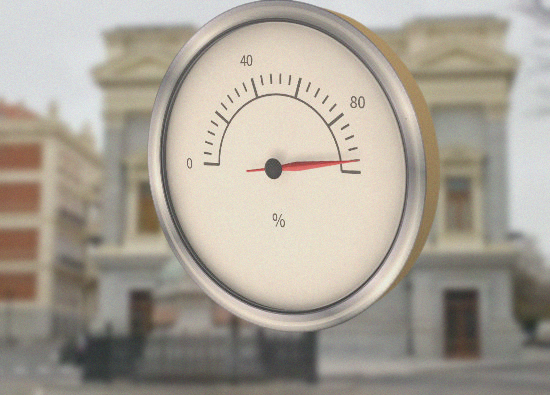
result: 96,%
